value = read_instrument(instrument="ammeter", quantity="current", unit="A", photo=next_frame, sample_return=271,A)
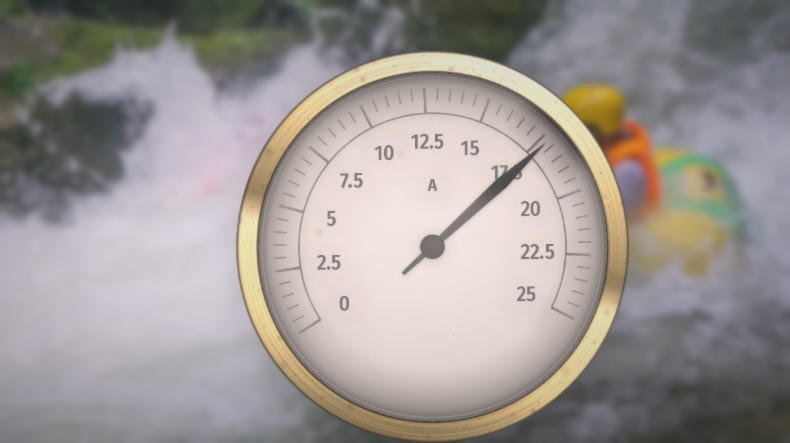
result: 17.75,A
